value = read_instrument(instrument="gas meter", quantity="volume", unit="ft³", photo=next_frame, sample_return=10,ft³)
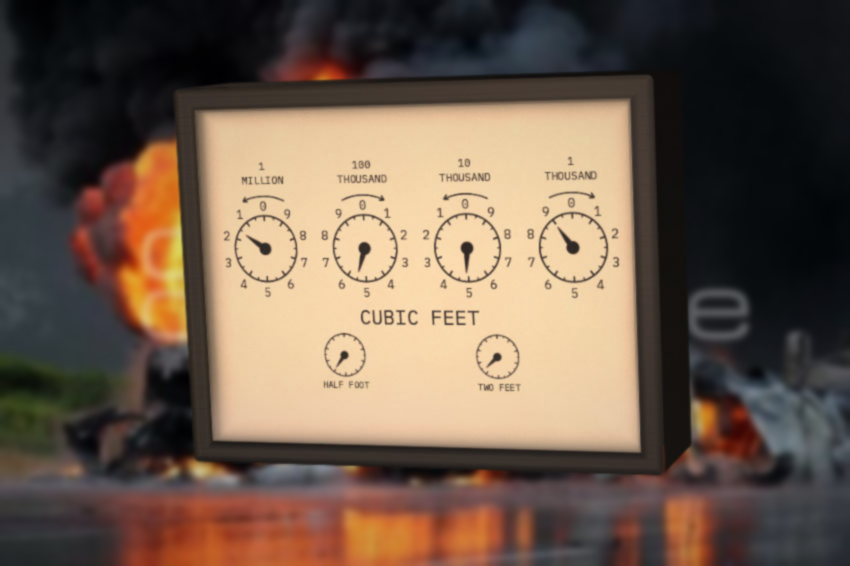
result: 154900,ft³
